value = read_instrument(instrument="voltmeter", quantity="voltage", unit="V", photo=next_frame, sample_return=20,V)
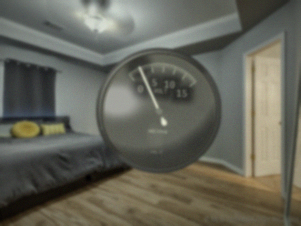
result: 2.5,V
